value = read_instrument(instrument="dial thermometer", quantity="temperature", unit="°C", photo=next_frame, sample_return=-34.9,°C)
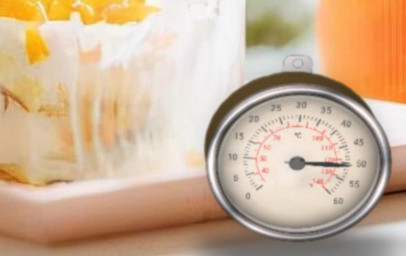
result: 50,°C
